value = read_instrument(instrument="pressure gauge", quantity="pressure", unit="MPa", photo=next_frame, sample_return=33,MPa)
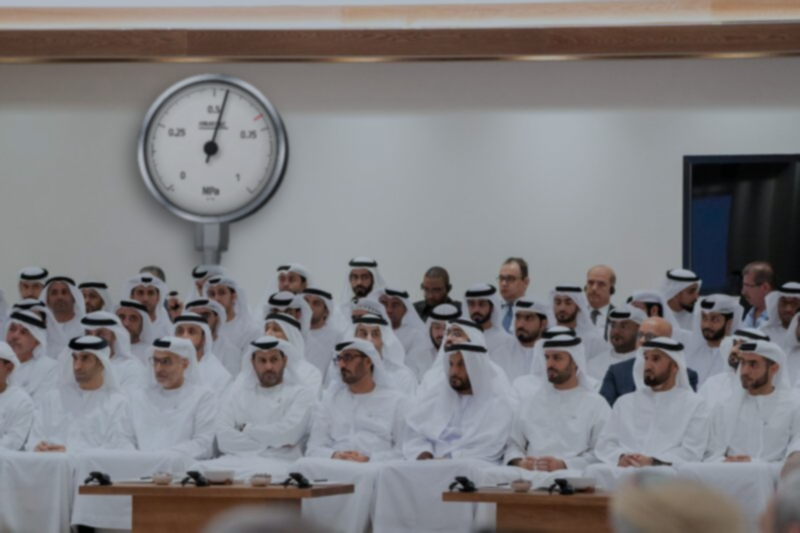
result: 0.55,MPa
